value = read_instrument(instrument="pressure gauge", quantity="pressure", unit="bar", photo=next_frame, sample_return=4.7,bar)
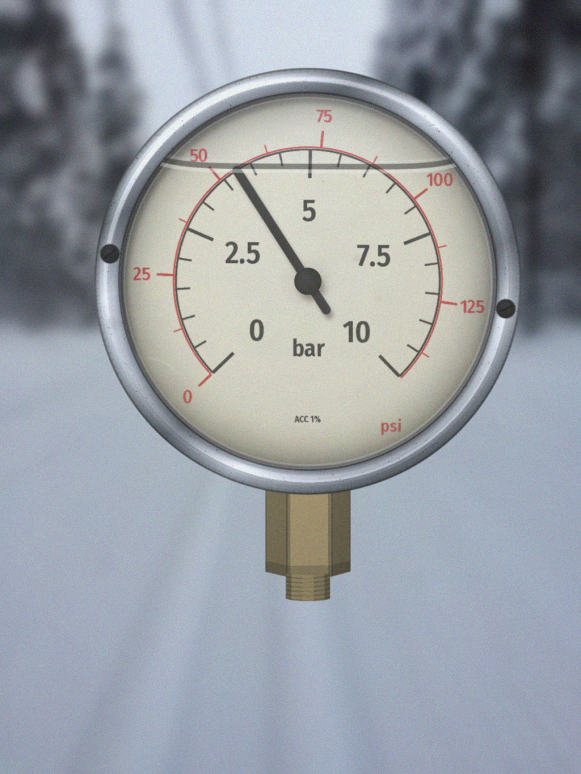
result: 3.75,bar
